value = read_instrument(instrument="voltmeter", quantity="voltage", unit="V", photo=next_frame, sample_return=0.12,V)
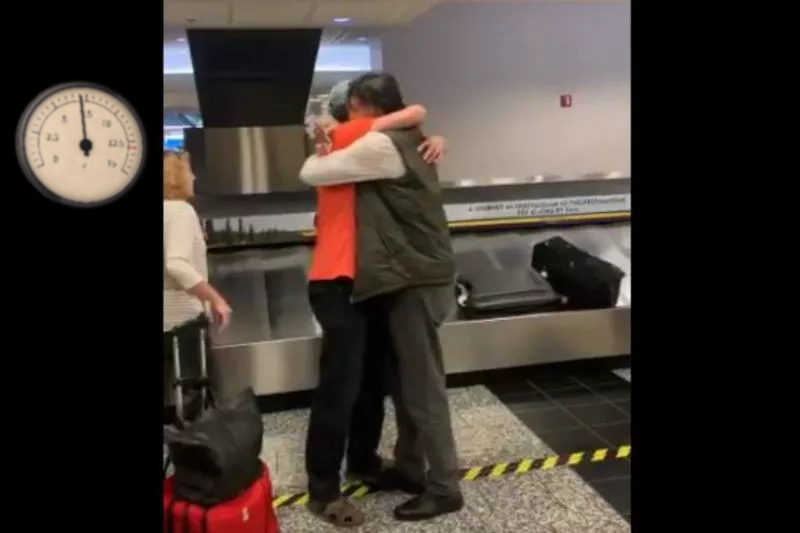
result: 7,V
